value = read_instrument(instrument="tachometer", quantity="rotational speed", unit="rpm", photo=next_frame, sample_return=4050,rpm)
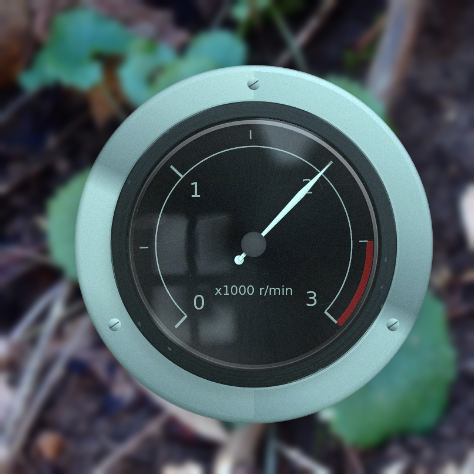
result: 2000,rpm
